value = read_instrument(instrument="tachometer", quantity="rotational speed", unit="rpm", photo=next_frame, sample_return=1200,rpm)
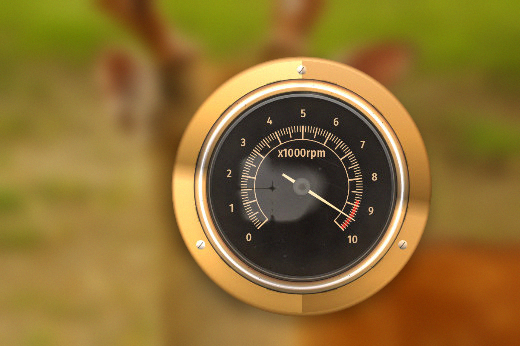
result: 9500,rpm
